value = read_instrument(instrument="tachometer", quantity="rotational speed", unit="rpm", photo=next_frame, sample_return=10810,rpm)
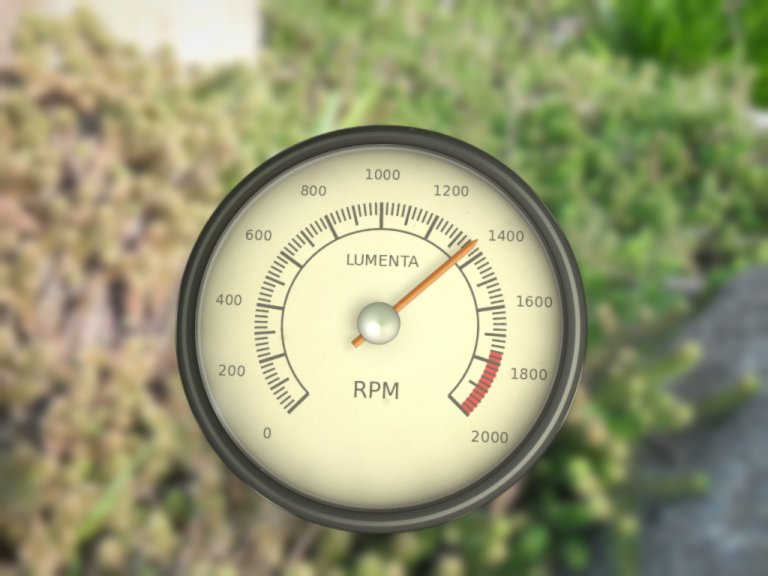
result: 1360,rpm
